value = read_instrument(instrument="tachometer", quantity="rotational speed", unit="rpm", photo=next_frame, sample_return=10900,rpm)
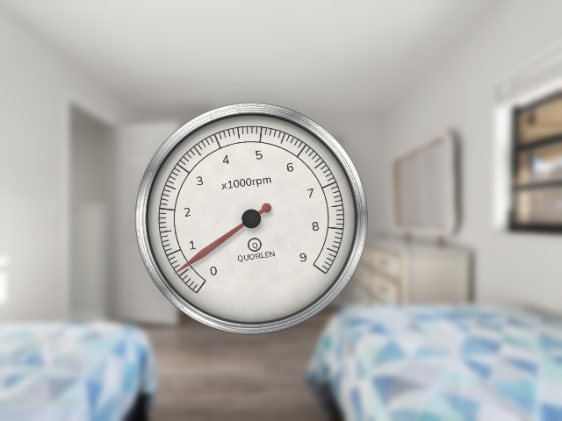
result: 600,rpm
